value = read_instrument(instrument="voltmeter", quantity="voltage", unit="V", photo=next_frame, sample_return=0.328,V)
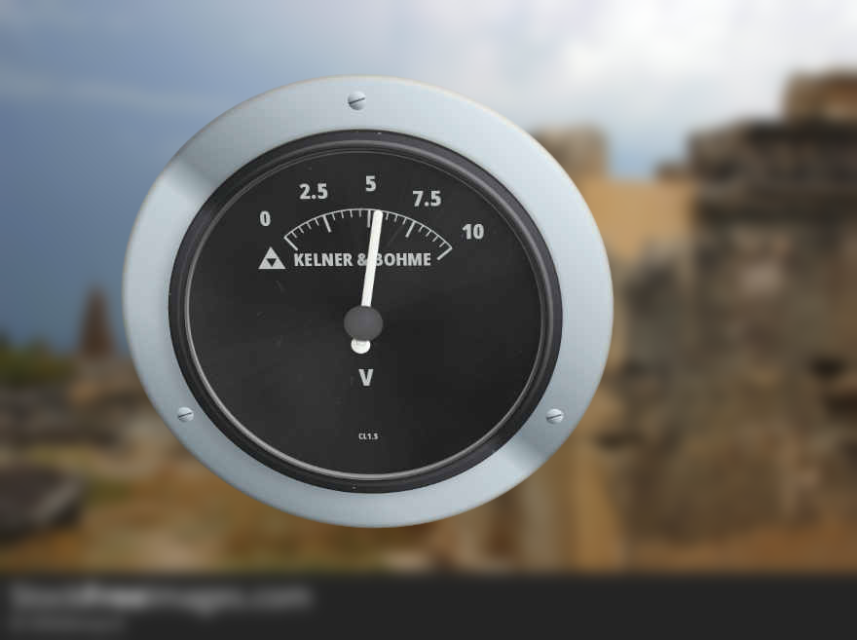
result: 5.5,V
